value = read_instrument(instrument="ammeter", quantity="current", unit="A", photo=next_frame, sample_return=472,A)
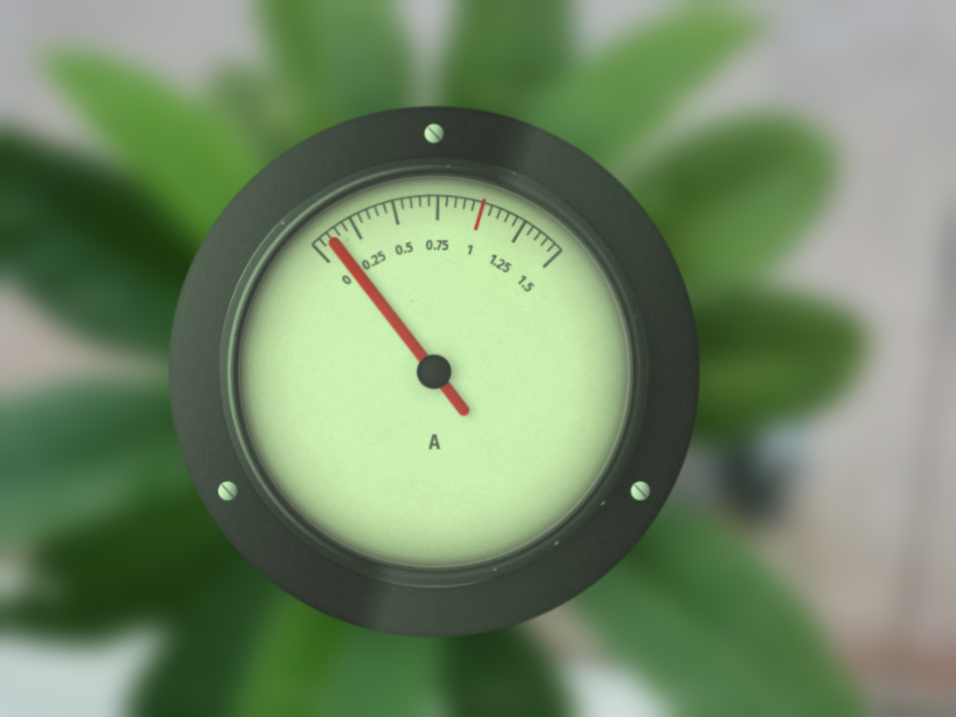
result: 0.1,A
